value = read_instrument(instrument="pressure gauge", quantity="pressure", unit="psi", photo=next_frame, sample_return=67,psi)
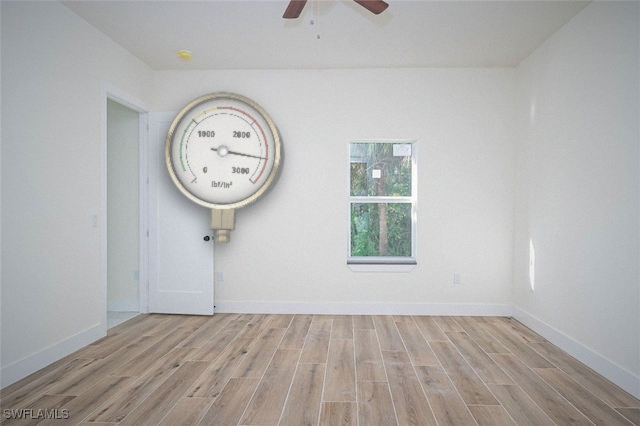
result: 2600,psi
